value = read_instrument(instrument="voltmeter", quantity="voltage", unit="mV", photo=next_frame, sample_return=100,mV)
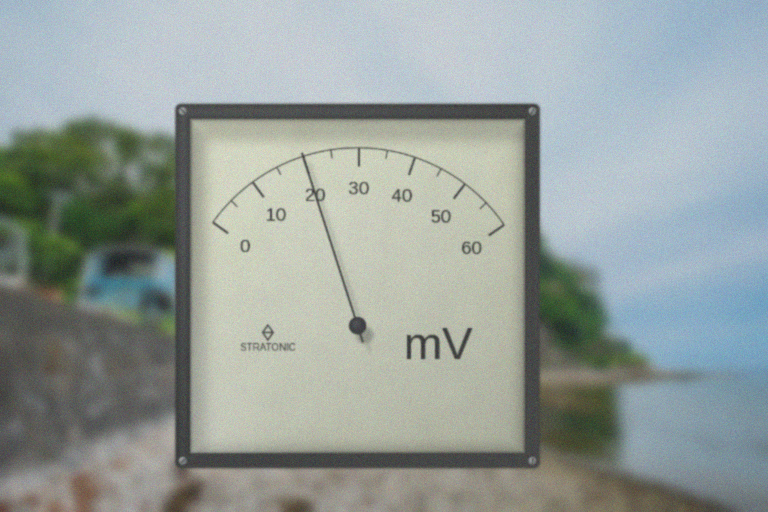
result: 20,mV
